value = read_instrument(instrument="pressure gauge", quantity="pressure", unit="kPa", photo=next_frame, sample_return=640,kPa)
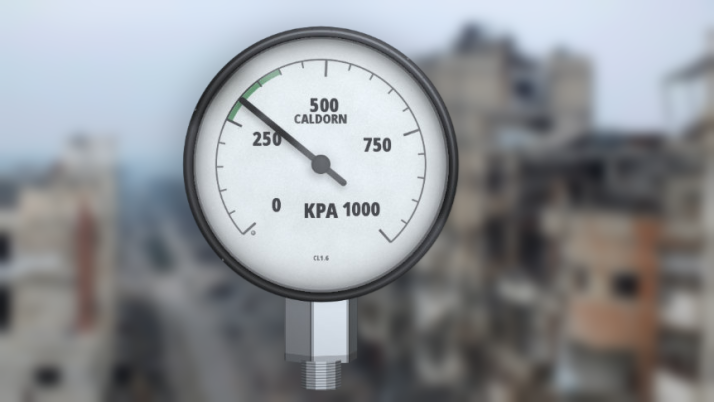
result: 300,kPa
